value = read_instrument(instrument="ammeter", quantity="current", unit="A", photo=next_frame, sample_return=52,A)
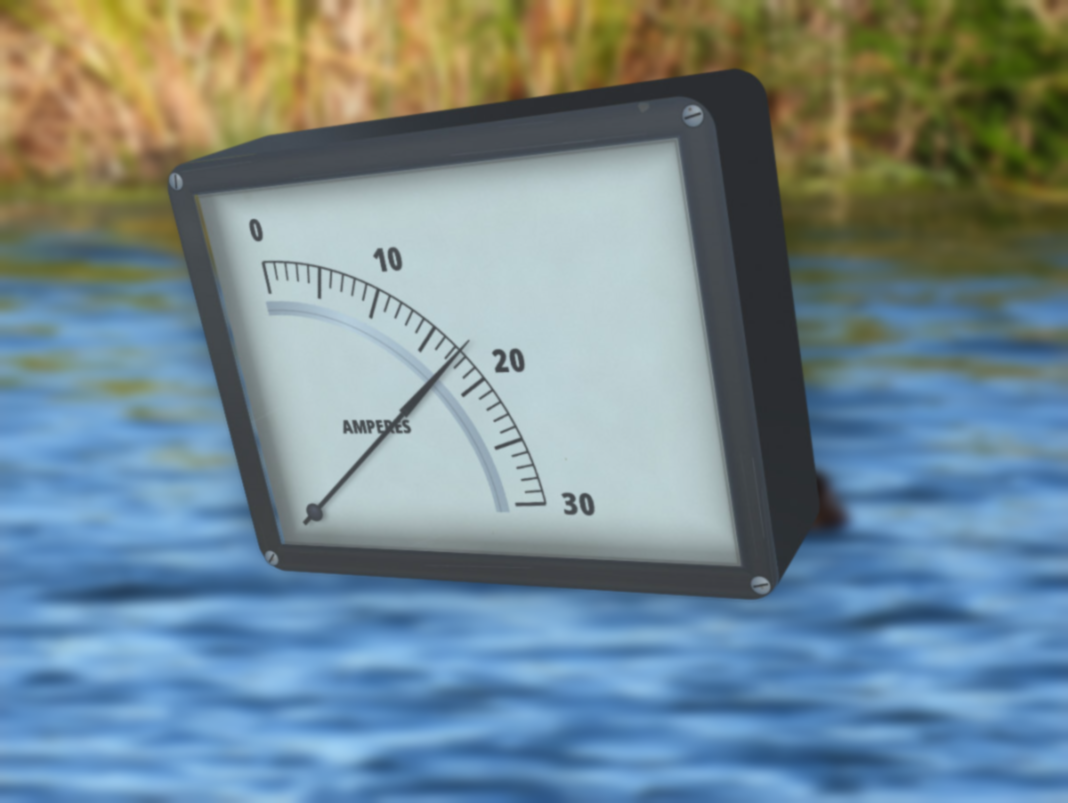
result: 17.5,A
